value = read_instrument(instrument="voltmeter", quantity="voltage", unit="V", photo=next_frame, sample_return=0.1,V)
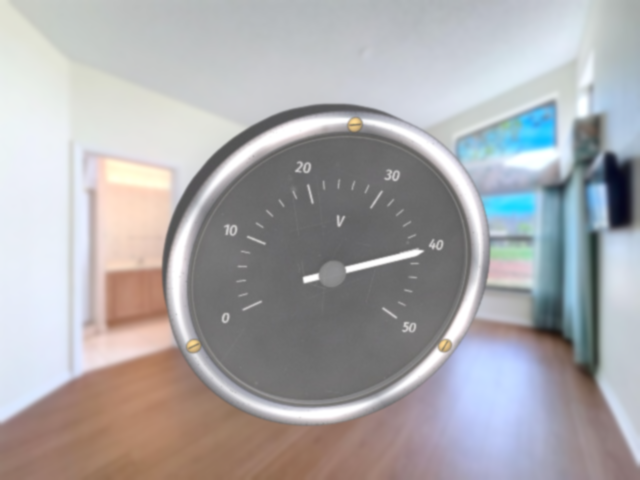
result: 40,V
